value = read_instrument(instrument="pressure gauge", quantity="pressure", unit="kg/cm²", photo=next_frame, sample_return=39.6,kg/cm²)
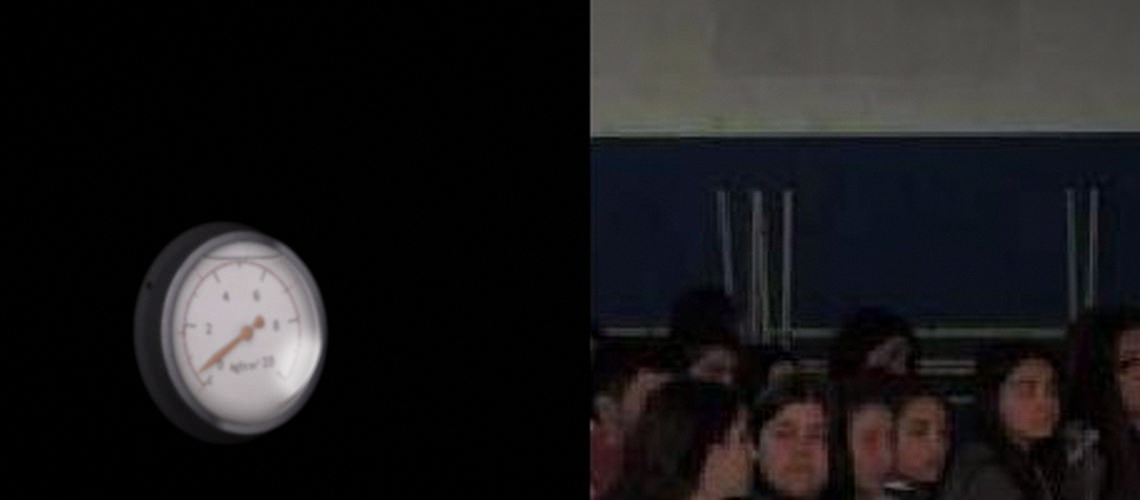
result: 0.5,kg/cm²
